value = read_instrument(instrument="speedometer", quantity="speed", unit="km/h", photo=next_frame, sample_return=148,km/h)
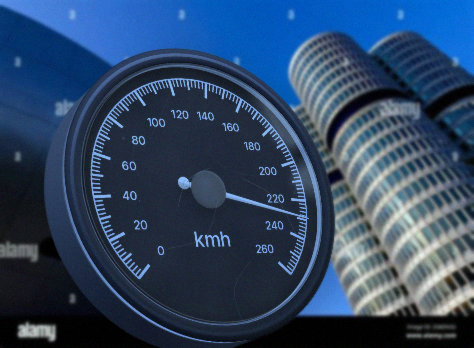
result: 230,km/h
